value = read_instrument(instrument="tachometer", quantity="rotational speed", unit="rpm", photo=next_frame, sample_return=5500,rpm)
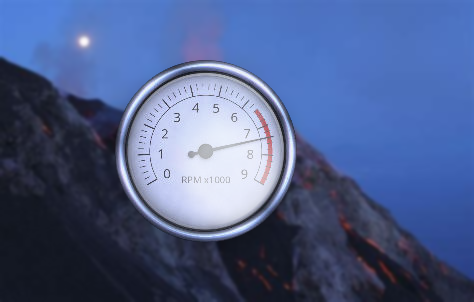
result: 7400,rpm
